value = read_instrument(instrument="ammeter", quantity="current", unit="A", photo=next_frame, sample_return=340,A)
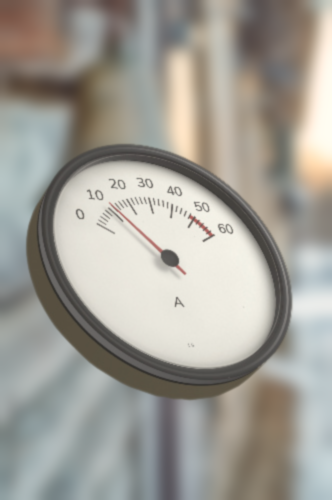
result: 10,A
